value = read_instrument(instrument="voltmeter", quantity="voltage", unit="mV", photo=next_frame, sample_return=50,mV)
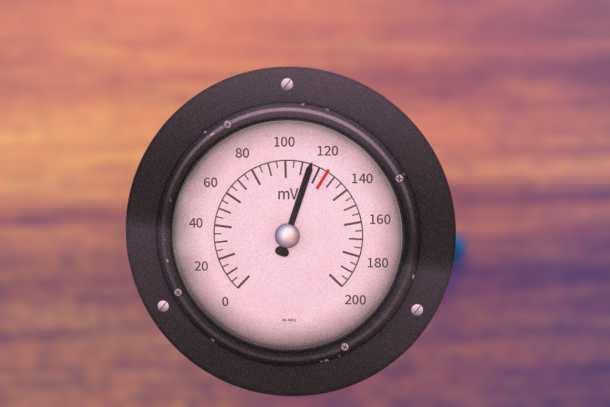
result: 115,mV
